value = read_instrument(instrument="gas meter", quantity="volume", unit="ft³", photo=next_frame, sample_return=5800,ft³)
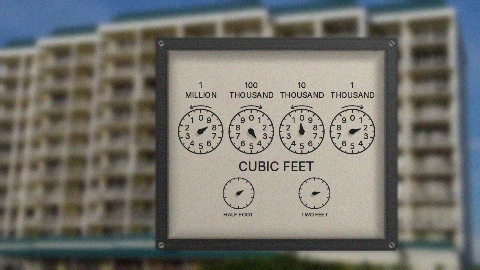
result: 840200,ft³
